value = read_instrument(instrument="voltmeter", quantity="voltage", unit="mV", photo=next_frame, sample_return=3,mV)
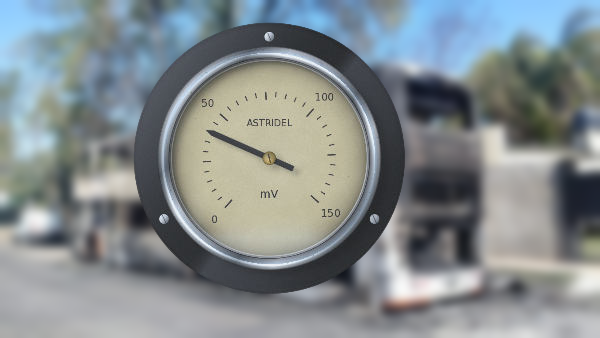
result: 40,mV
